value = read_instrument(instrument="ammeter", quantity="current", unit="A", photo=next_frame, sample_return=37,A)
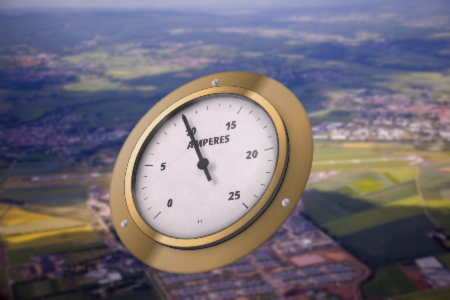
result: 10,A
